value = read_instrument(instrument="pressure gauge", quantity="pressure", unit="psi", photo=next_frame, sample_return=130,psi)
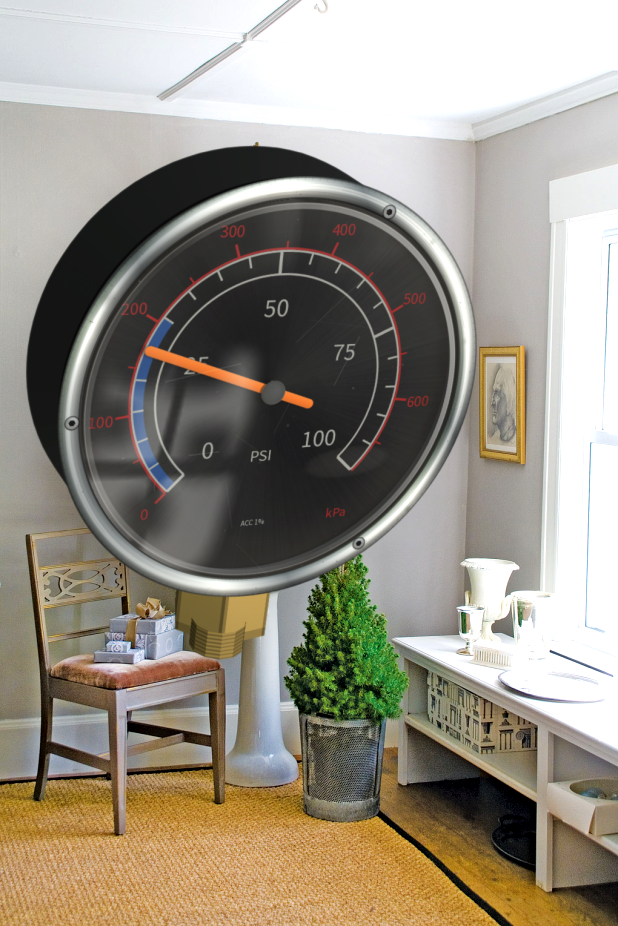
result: 25,psi
